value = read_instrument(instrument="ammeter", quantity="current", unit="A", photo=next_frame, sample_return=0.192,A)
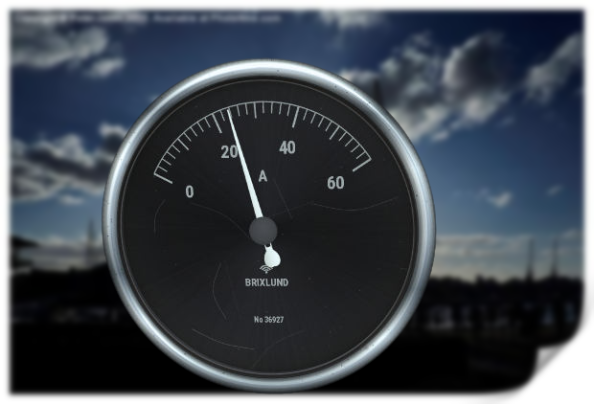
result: 24,A
